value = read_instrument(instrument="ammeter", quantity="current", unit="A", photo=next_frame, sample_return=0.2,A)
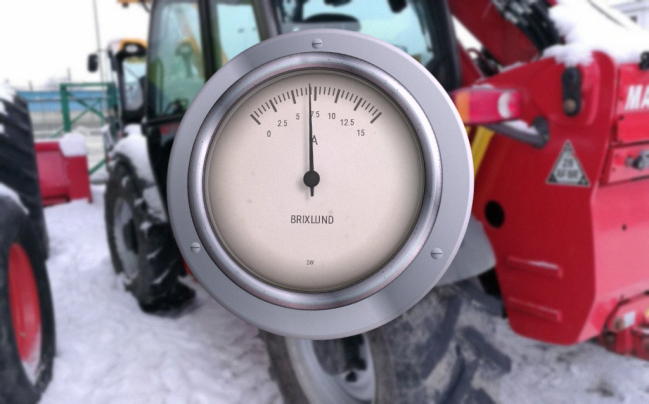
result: 7,A
